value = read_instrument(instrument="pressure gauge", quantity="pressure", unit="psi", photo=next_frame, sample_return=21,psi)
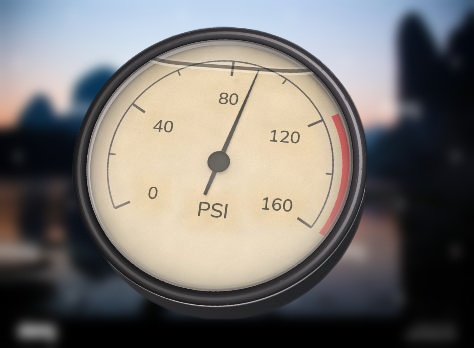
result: 90,psi
